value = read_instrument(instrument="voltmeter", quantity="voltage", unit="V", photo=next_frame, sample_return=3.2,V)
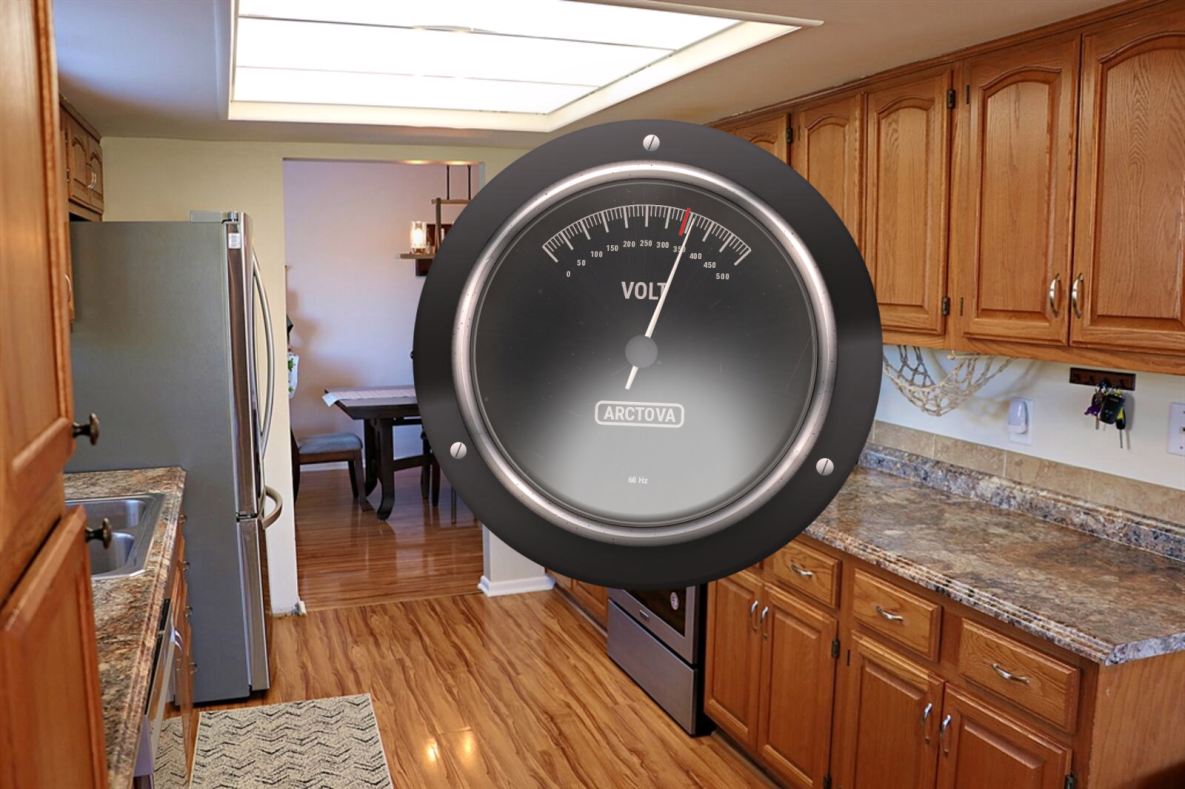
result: 360,V
